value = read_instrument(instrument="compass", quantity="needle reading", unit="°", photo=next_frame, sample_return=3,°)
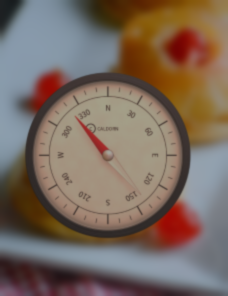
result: 320,°
